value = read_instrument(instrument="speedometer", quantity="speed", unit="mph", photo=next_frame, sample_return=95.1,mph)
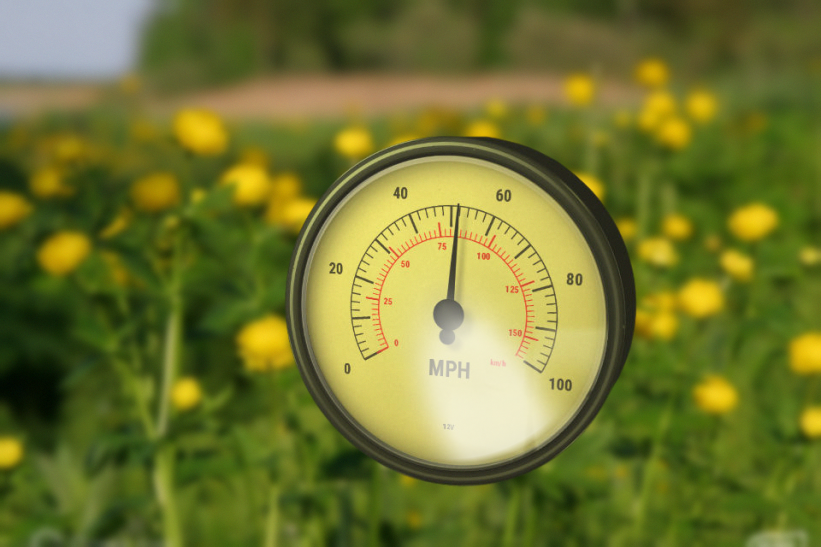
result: 52,mph
